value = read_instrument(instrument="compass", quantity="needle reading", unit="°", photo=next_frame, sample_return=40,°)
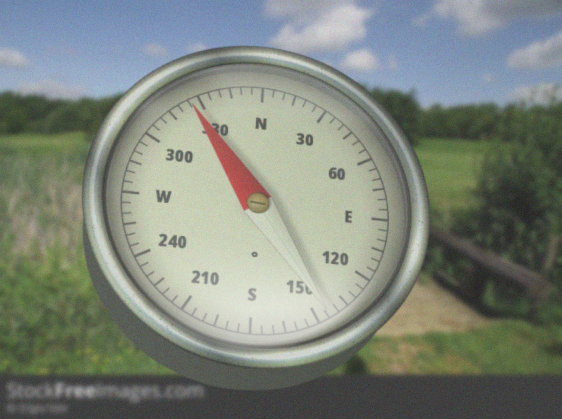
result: 325,°
